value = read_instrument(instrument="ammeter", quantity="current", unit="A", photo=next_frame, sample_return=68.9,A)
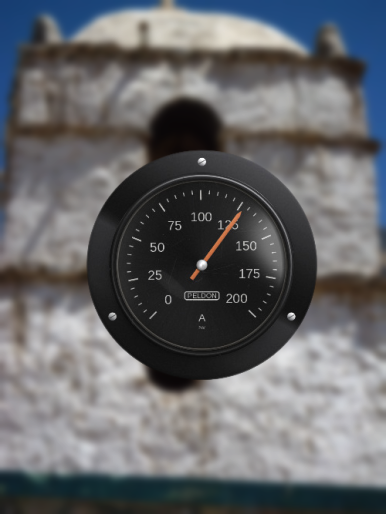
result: 127.5,A
